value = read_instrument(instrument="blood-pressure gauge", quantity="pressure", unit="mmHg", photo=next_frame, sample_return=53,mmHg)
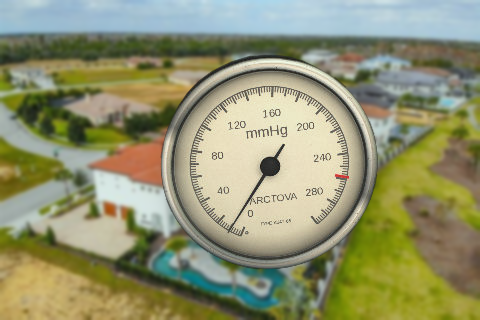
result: 10,mmHg
